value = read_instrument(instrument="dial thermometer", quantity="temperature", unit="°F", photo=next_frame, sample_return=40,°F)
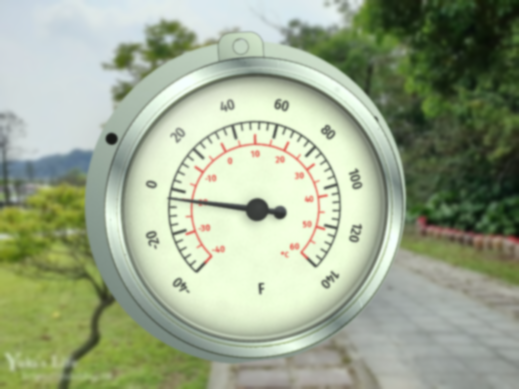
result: -4,°F
